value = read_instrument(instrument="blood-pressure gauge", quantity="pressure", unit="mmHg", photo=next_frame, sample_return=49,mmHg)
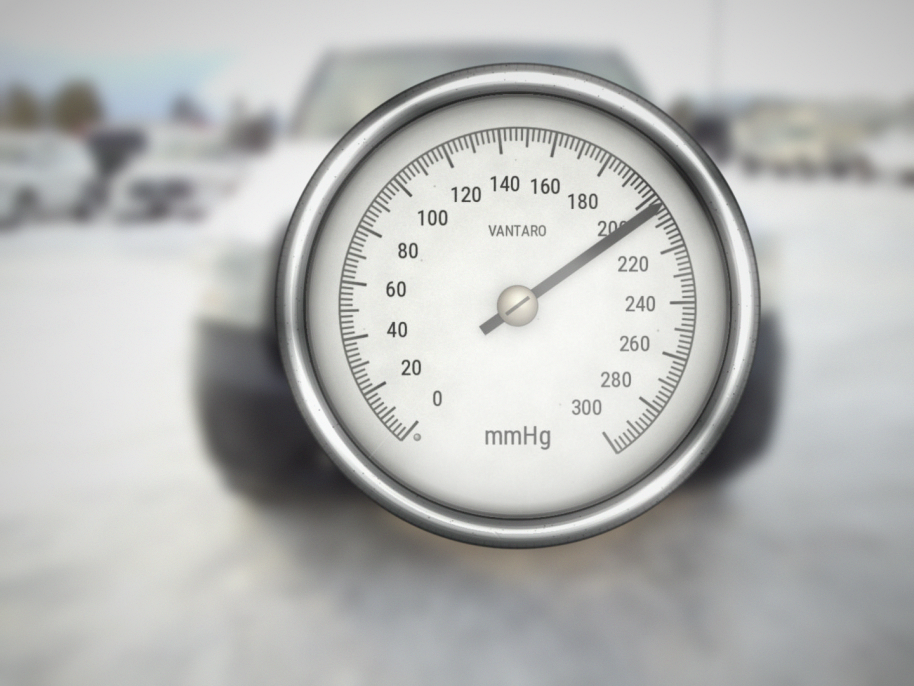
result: 204,mmHg
